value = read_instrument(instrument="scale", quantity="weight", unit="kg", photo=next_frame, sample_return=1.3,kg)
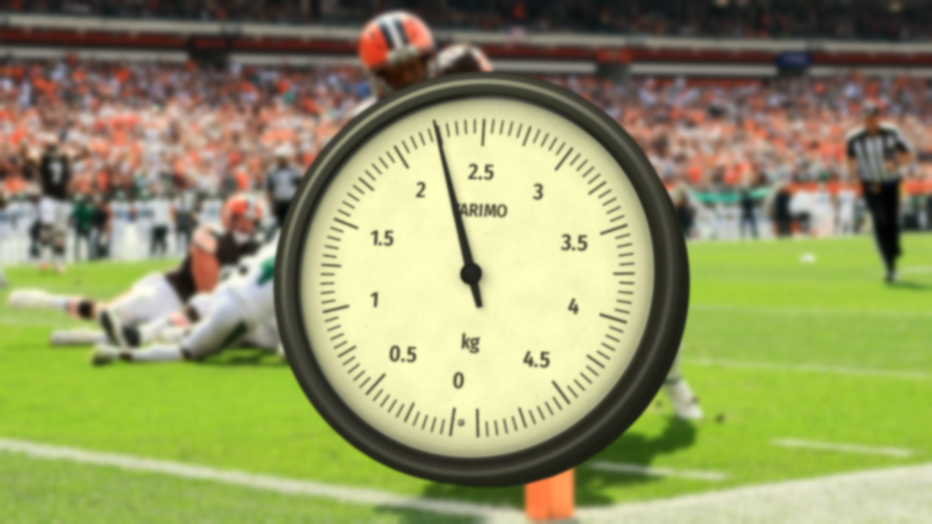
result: 2.25,kg
